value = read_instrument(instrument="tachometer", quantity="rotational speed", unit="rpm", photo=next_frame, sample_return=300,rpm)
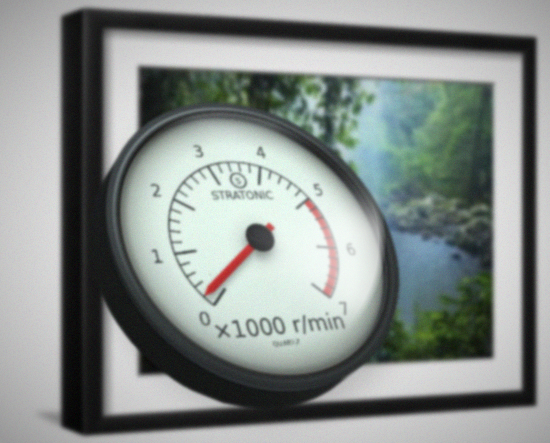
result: 200,rpm
